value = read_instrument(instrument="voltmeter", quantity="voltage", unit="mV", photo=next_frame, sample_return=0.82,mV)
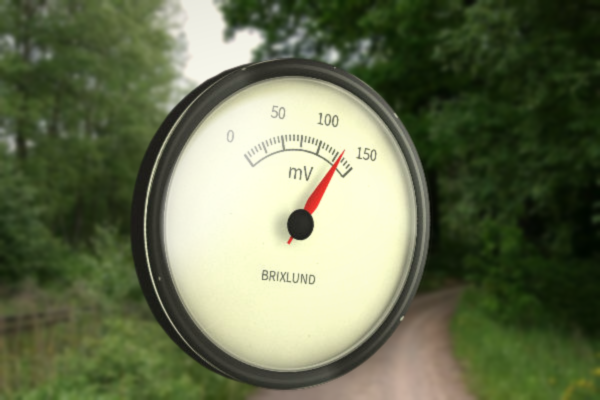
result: 125,mV
